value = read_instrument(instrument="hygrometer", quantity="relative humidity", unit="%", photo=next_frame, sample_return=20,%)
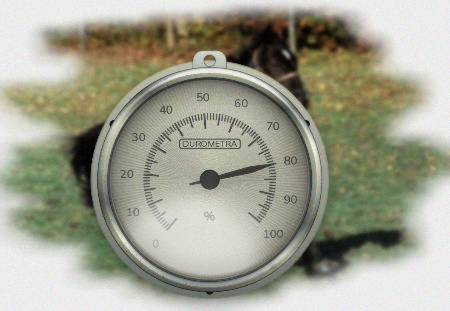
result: 80,%
